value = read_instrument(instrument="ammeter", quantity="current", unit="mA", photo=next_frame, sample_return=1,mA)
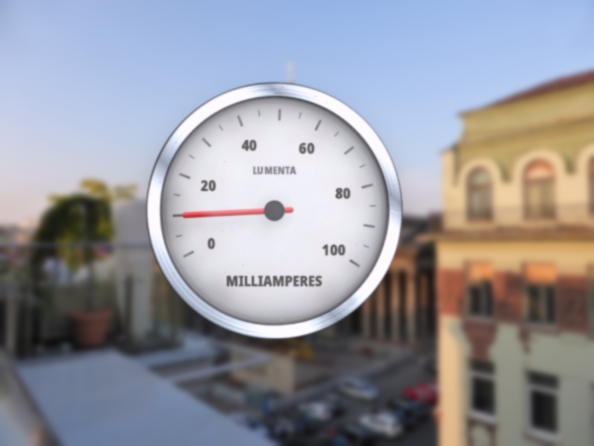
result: 10,mA
